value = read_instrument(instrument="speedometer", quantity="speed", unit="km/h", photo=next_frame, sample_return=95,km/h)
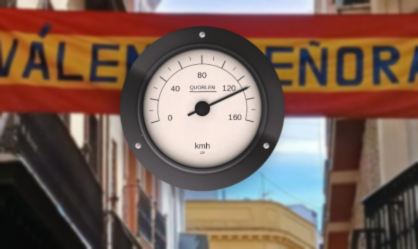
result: 130,km/h
